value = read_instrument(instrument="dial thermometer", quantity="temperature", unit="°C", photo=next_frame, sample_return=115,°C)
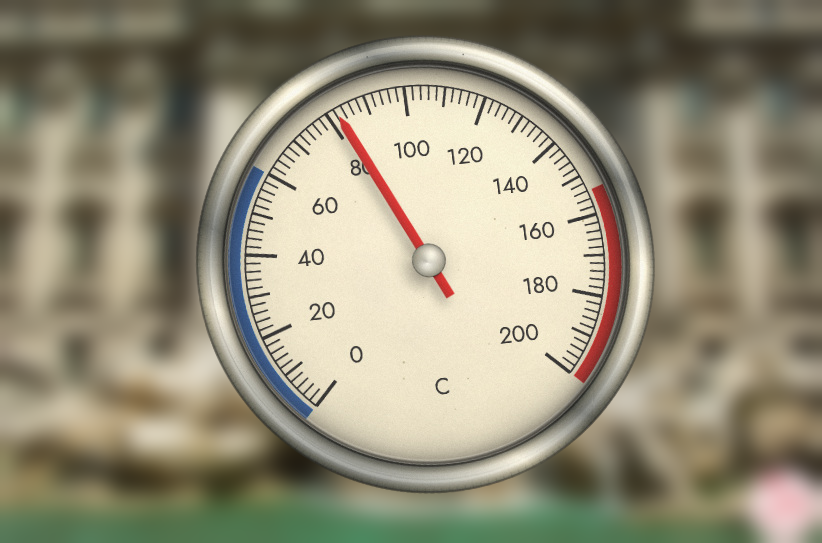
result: 82,°C
